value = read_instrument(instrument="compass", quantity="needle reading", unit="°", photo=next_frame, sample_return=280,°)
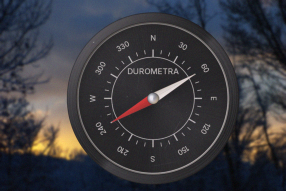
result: 240,°
